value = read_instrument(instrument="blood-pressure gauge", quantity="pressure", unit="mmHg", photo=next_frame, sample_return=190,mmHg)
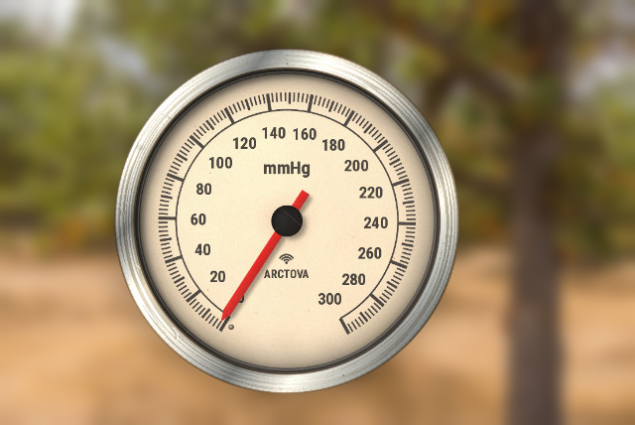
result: 2,mmHg
